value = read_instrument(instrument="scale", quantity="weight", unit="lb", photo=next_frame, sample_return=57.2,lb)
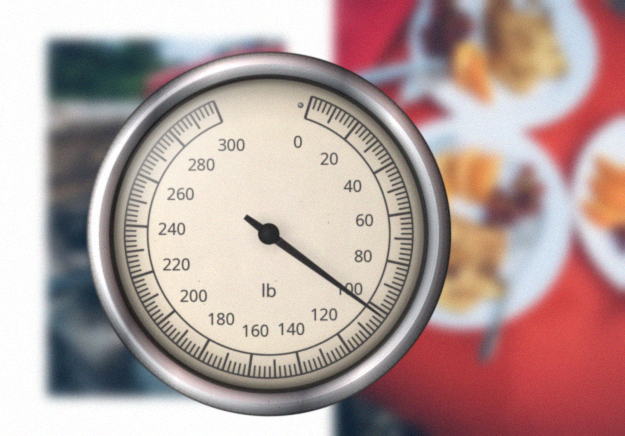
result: 102,lb
